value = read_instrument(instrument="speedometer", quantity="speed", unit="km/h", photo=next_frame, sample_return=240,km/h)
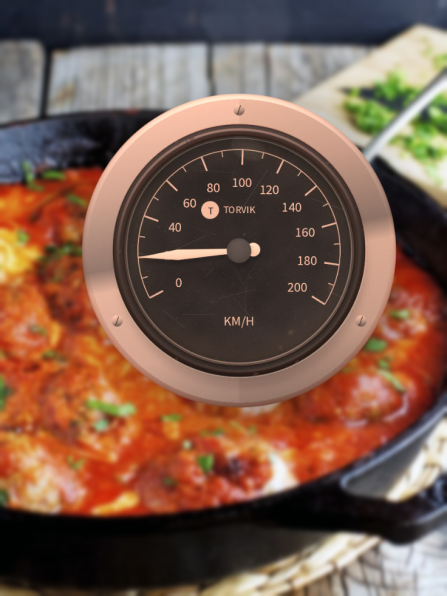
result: 20,km/h
